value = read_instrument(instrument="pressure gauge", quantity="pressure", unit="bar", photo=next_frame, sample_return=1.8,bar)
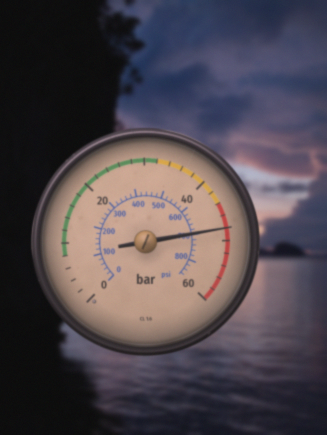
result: 48,bar
